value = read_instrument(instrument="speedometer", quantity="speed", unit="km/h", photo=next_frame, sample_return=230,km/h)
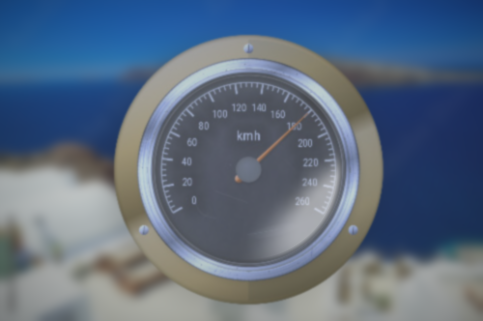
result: 180,km/h
